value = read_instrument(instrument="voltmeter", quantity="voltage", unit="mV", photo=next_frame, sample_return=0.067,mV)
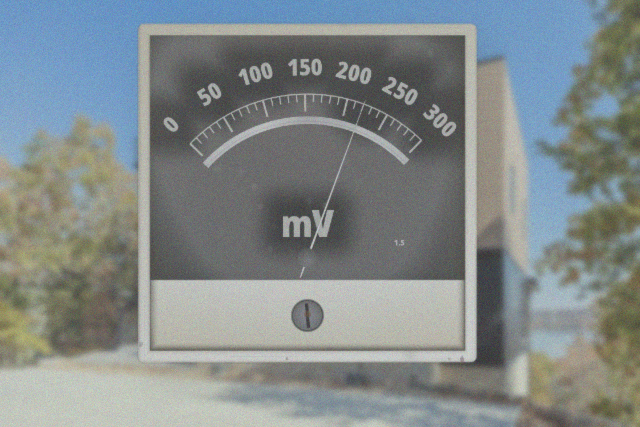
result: 220,mV
